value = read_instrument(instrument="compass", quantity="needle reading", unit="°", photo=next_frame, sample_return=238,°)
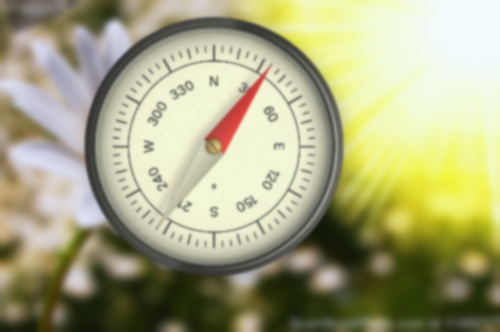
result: 35,°
